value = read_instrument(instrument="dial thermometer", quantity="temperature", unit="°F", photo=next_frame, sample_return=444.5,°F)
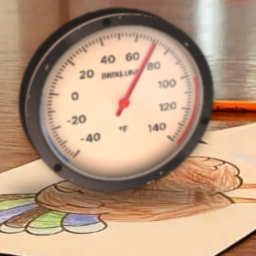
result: 70,°F
